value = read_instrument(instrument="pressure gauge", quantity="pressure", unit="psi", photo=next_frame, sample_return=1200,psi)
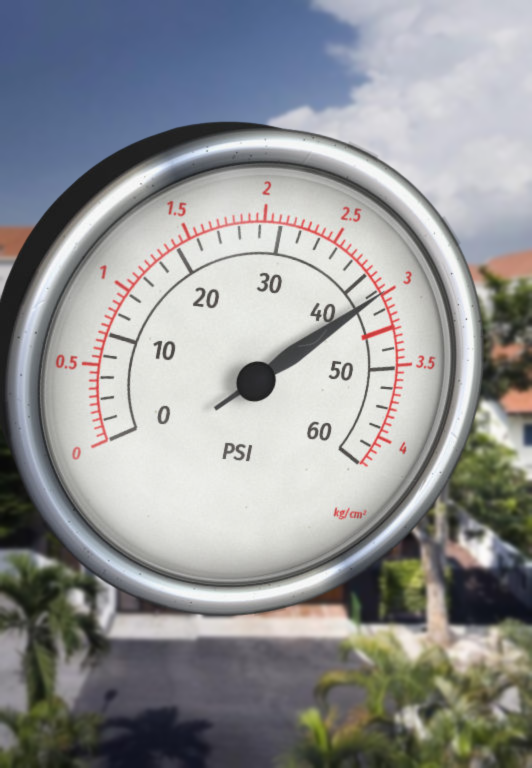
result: 42,psi
